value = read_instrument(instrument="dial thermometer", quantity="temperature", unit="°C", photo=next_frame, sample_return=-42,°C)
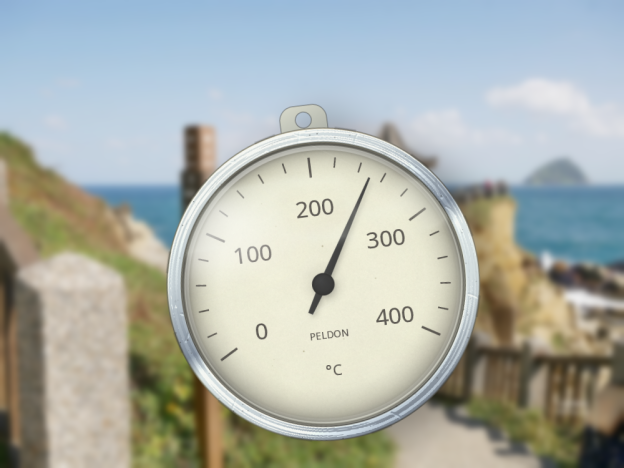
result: 250,°C
